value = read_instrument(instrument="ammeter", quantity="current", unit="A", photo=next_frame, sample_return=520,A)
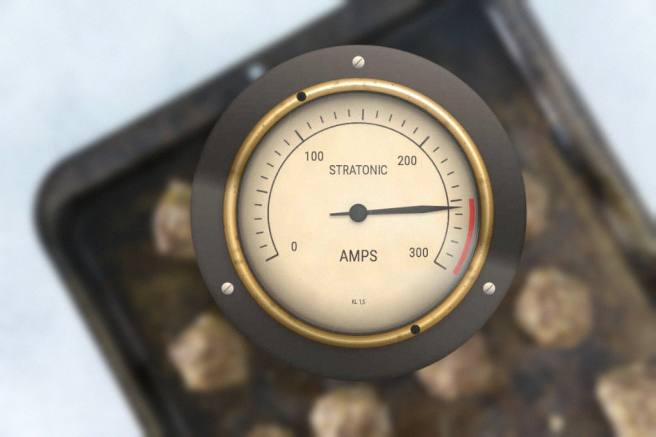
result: 255,A
